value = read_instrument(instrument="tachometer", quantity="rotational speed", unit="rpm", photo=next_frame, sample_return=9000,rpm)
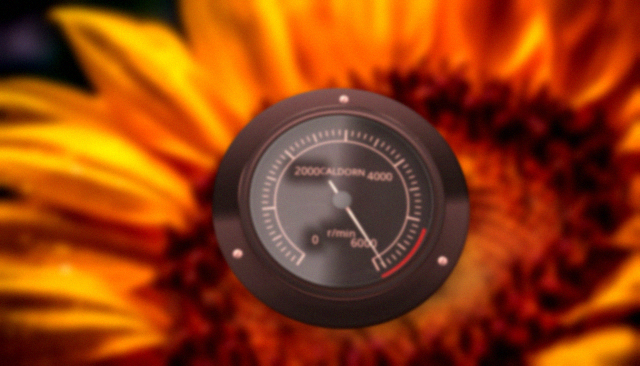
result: 5900,rpm
